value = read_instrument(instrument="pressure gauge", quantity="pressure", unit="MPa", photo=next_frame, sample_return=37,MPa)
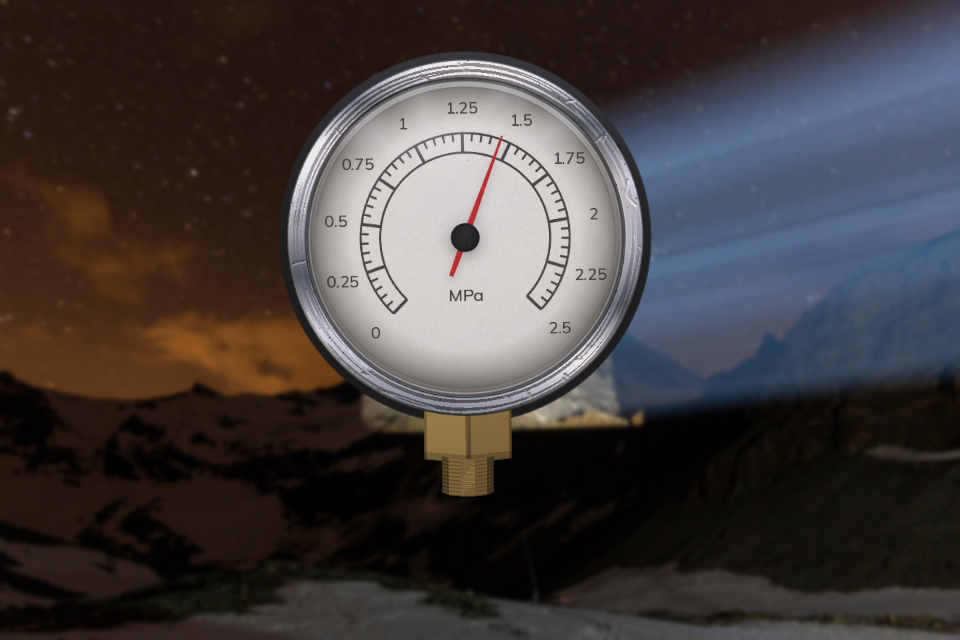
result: 1.45,MPa
